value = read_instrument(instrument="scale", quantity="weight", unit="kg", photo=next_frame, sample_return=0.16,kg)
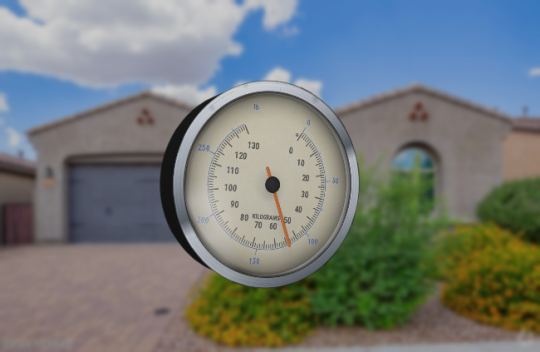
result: 55,kg
